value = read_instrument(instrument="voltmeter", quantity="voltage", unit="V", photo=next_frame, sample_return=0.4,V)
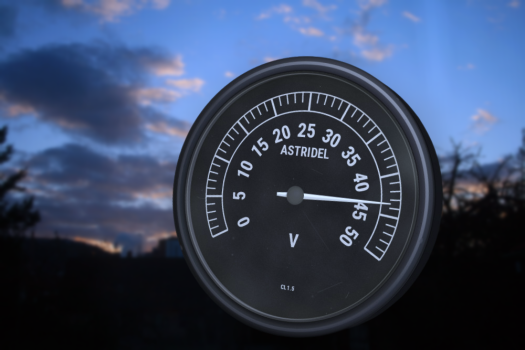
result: 43.5,V
